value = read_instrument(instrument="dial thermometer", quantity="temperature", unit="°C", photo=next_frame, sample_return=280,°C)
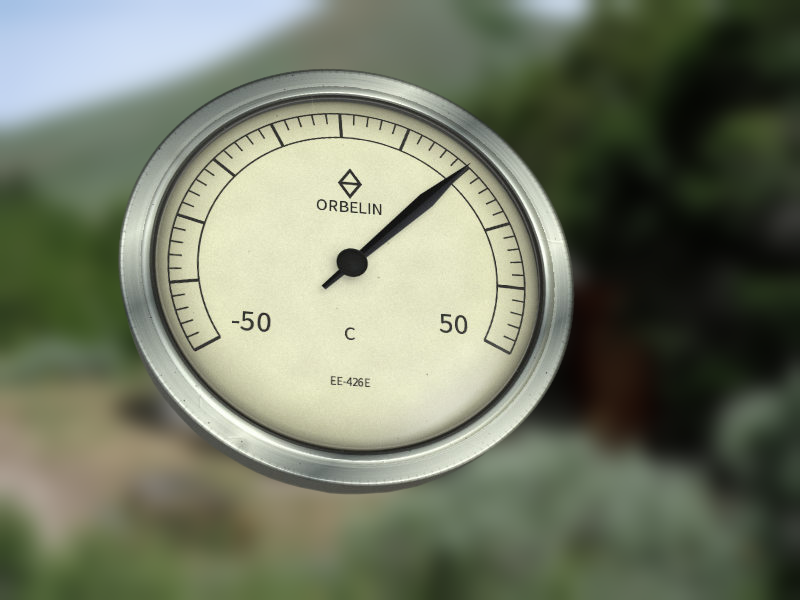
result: 20,°C
